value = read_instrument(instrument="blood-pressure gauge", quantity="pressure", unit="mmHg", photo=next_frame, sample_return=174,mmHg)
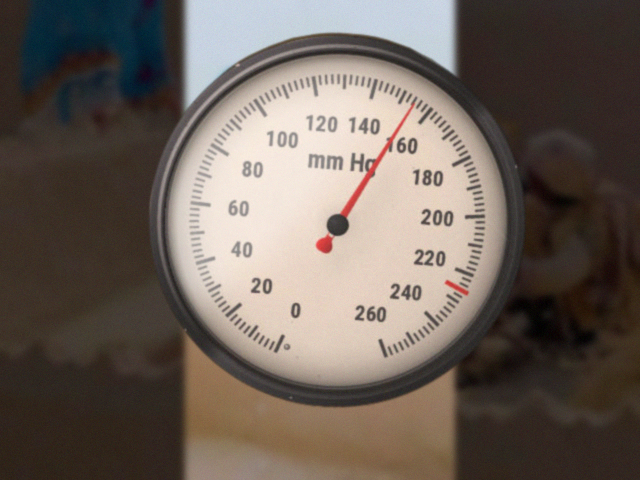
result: 154,mmHg
